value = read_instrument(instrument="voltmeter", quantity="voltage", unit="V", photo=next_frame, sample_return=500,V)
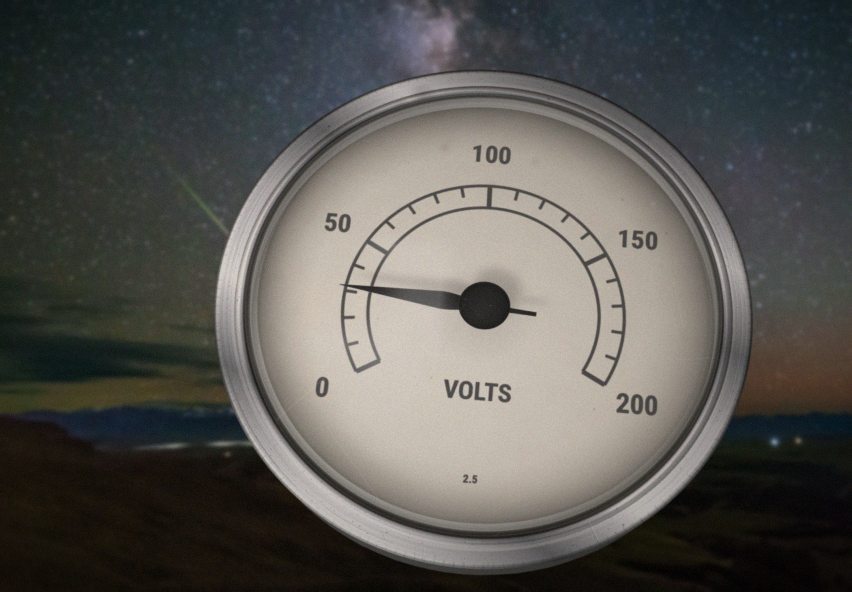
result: 30,V
